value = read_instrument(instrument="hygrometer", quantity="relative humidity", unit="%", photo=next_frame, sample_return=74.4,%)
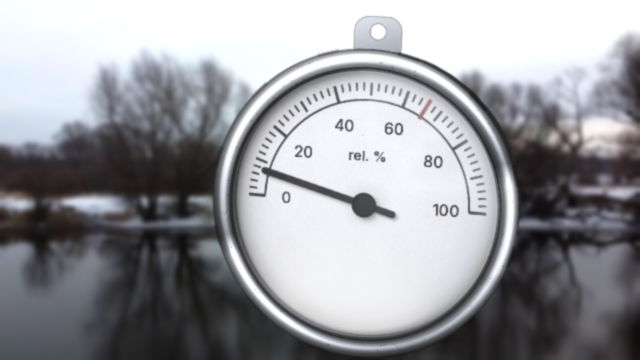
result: 8,%
